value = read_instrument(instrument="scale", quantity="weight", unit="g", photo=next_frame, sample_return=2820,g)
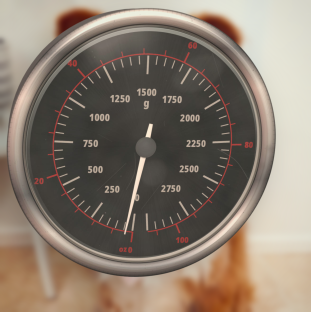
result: 50,g
